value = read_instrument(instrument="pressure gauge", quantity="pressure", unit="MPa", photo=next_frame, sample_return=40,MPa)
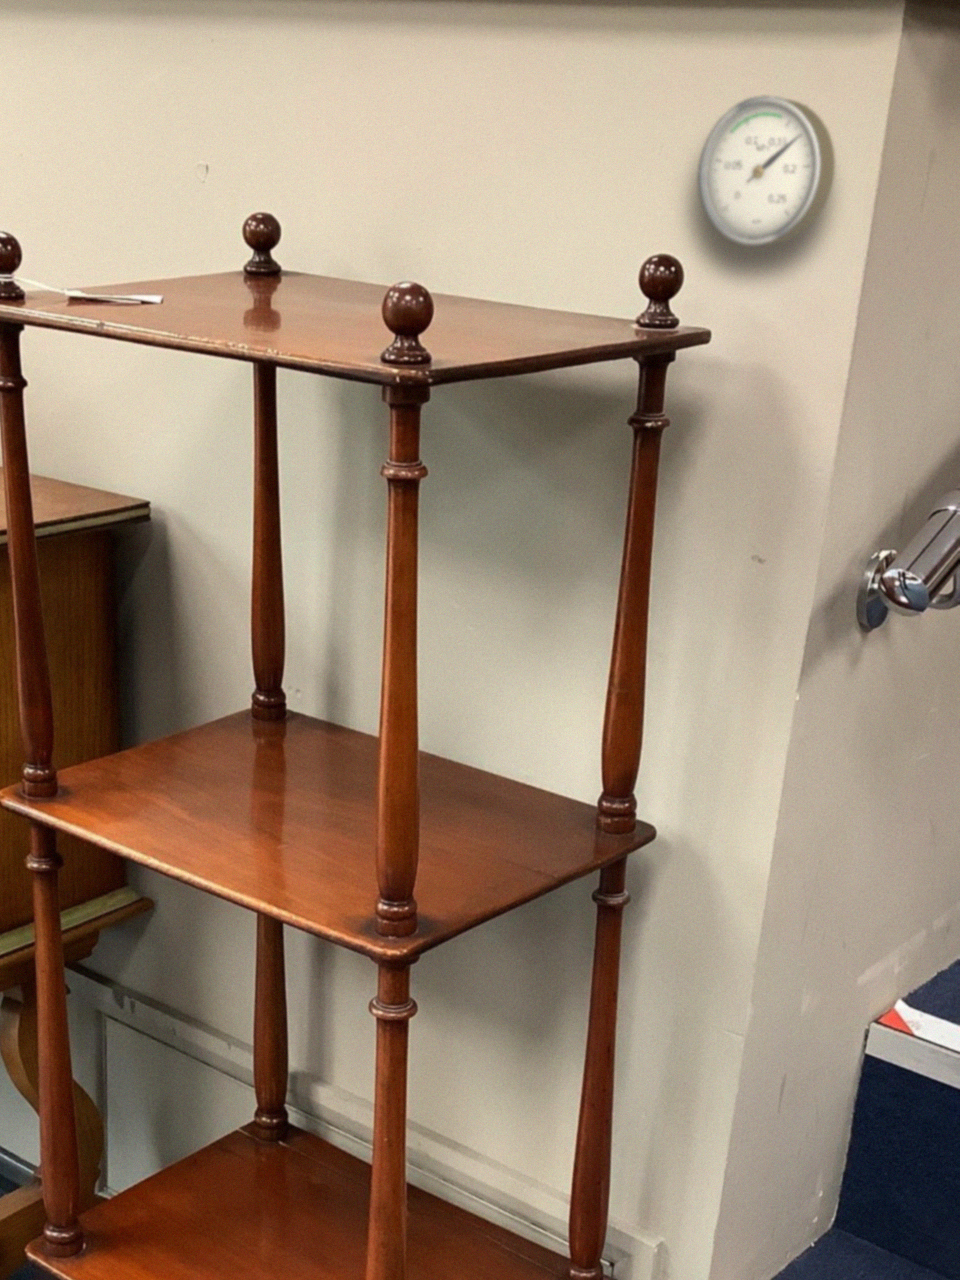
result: 0.17,MPa
